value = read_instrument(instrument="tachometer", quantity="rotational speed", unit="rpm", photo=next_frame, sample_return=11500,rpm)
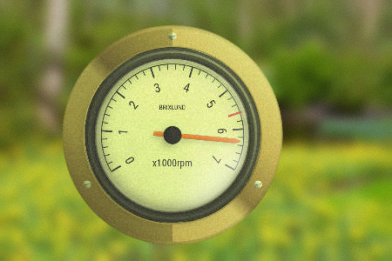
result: 6300,rpm
